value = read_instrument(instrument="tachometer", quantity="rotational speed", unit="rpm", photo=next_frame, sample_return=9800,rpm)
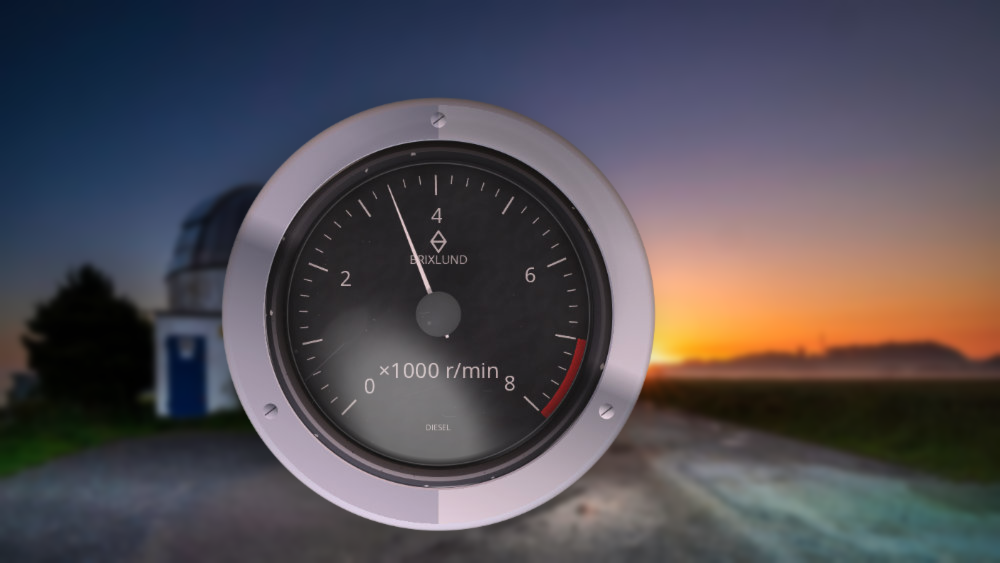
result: 3400,rpm
